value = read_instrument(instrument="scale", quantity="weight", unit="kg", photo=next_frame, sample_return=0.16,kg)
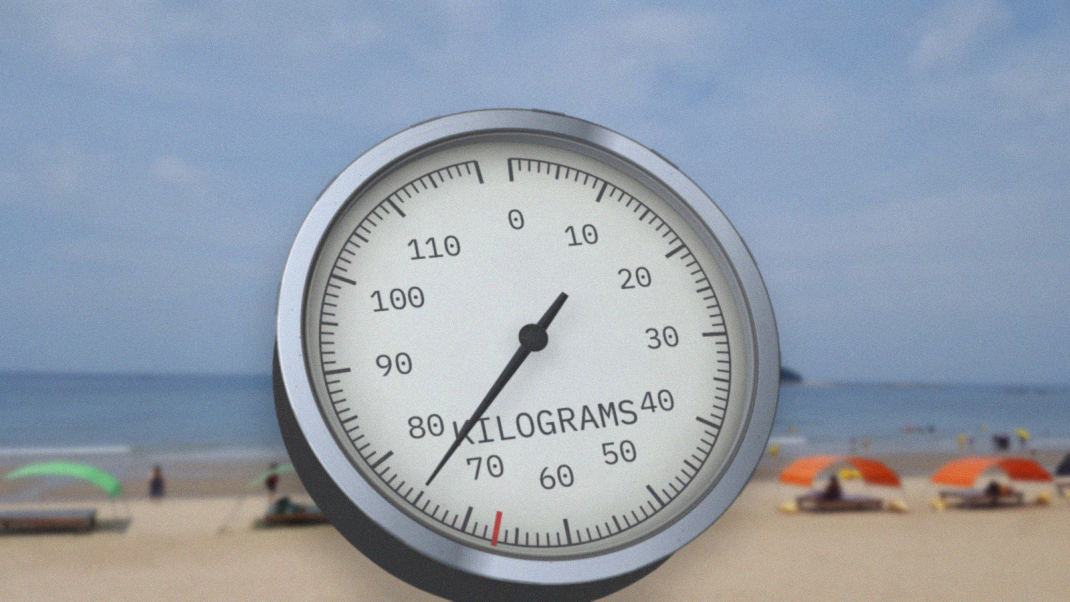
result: 75,kg
